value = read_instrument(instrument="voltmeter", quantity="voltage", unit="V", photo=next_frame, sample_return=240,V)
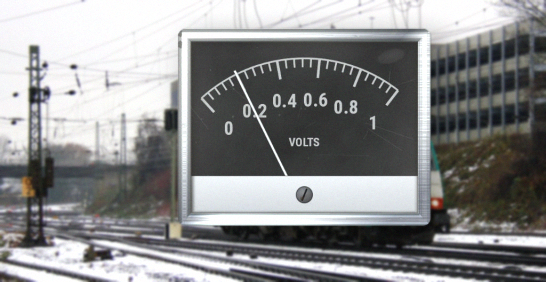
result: 0.2,V
